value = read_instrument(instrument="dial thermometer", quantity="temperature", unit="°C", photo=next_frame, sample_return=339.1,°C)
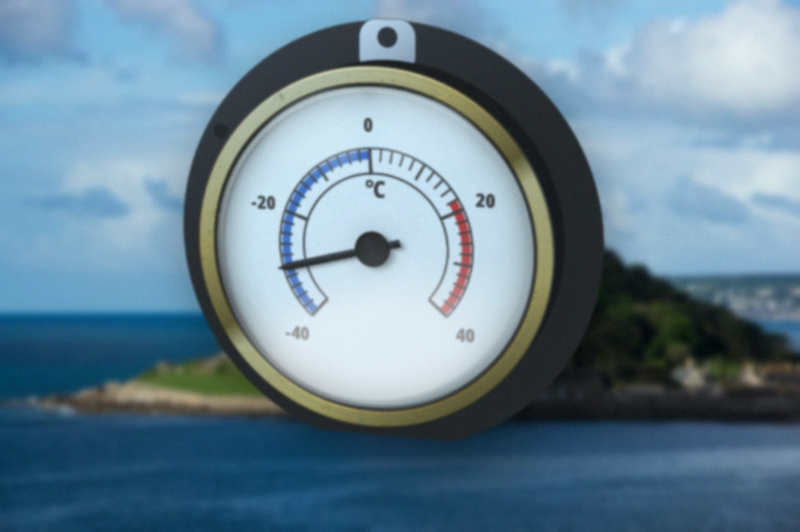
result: -30,°C
